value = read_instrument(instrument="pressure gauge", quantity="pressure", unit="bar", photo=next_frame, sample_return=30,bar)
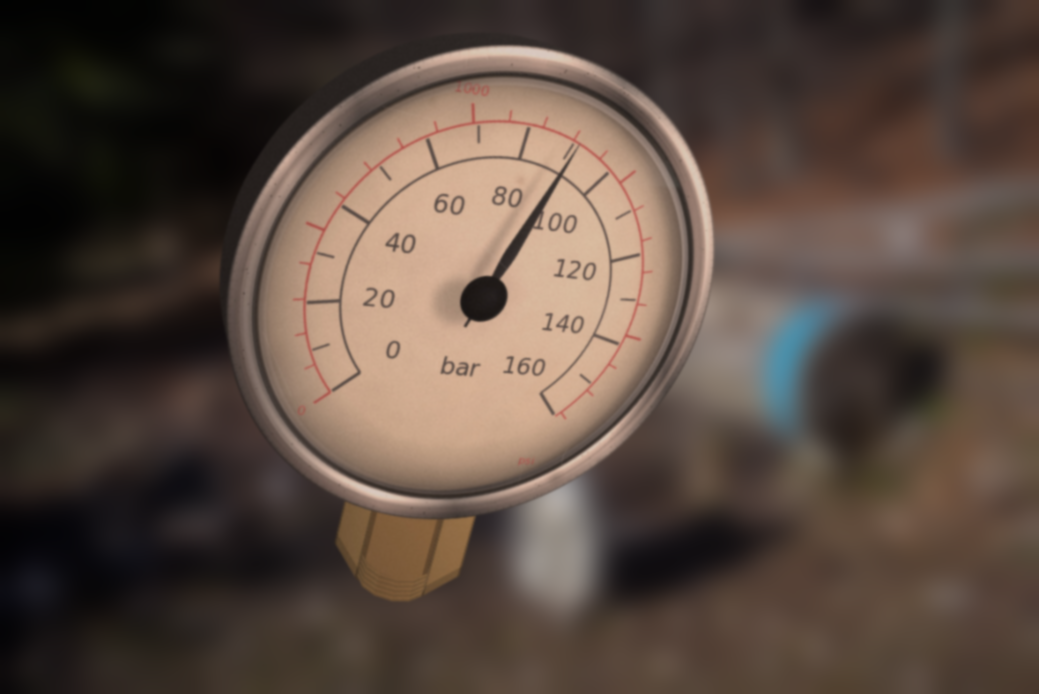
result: 90,bar
